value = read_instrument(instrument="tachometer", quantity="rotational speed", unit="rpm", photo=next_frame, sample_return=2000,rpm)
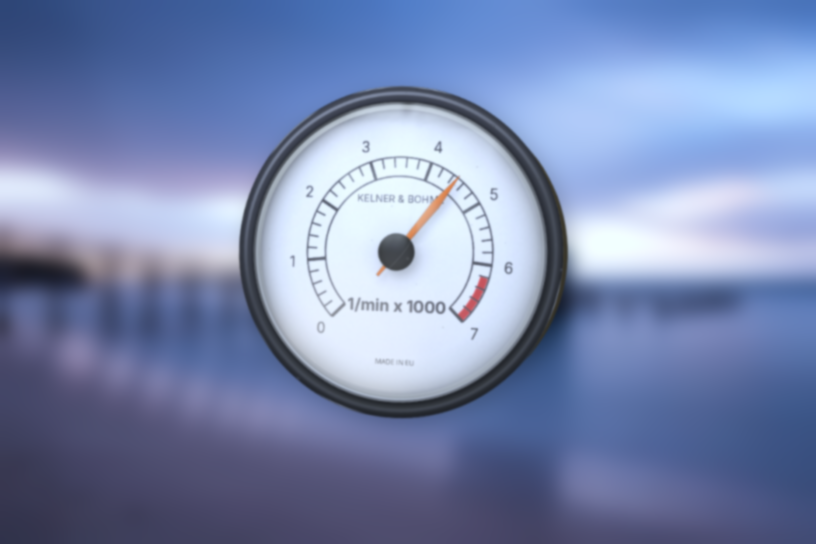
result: 4500,rpm
